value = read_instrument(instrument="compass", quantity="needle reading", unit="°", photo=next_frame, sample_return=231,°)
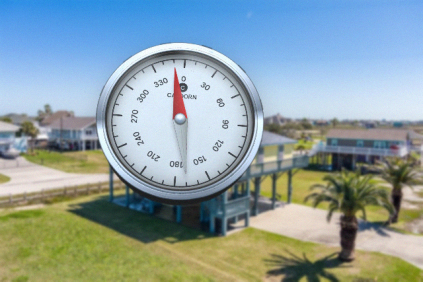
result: 350,°
